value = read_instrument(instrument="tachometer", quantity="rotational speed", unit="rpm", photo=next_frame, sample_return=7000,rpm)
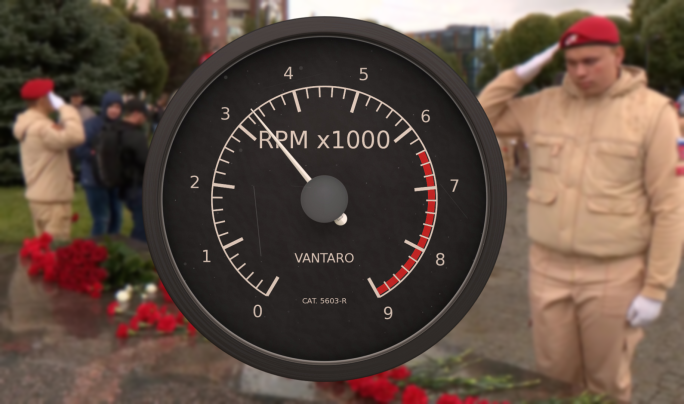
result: 3300,rpm
